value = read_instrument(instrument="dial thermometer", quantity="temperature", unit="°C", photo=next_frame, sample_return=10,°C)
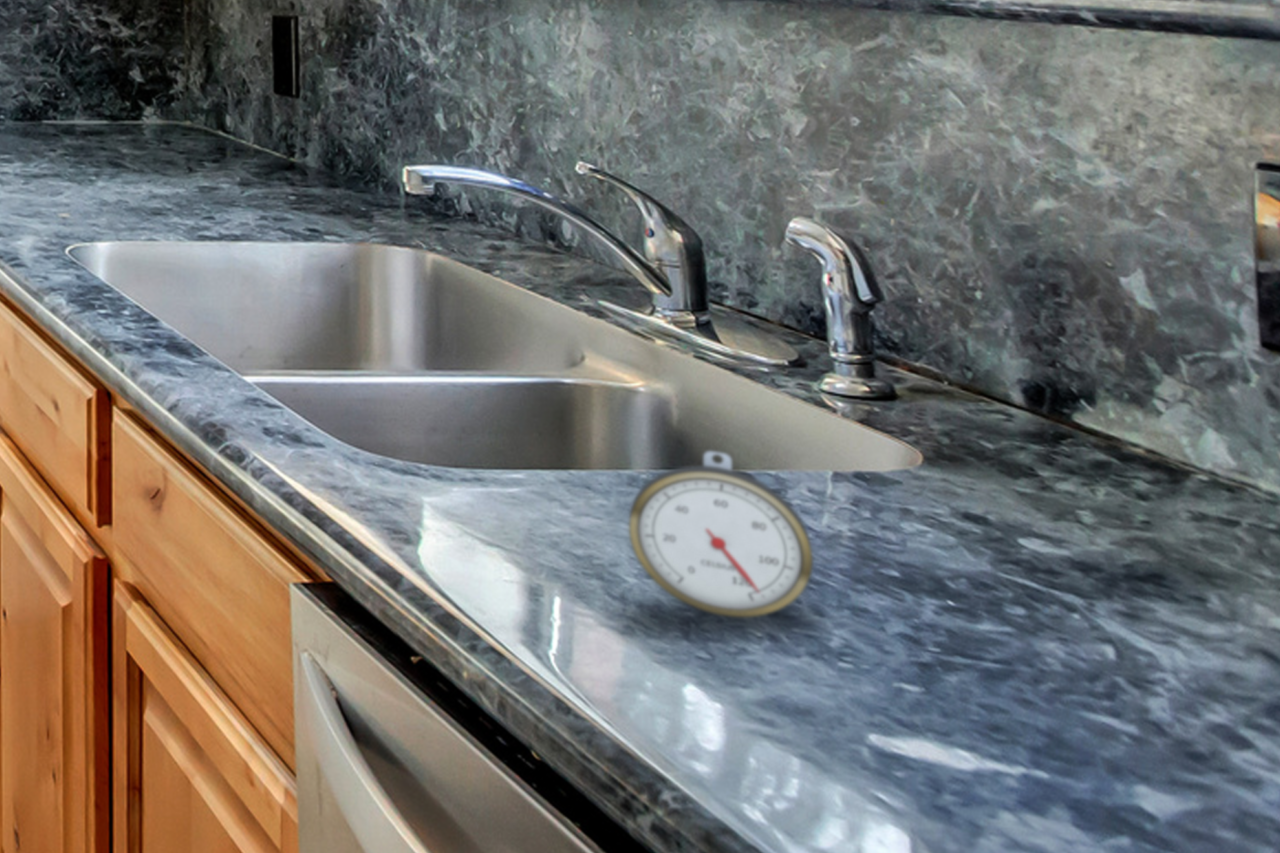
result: 116,°C
